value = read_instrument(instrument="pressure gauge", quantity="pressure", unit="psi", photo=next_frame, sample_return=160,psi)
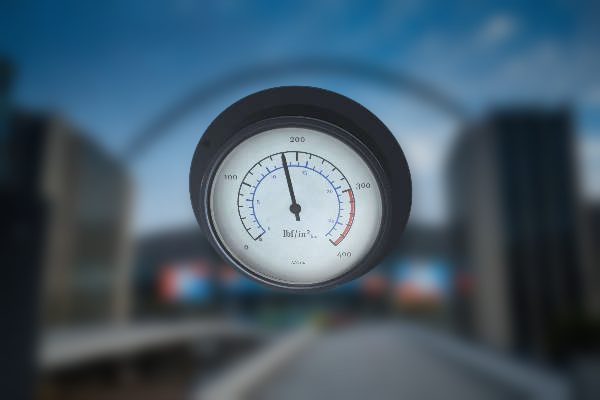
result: 180,psi
